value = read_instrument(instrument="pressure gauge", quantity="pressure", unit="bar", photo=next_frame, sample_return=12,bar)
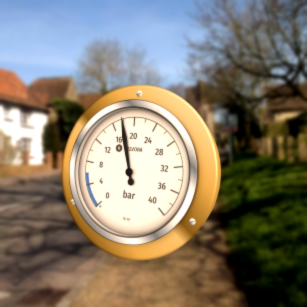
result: 18,bar
